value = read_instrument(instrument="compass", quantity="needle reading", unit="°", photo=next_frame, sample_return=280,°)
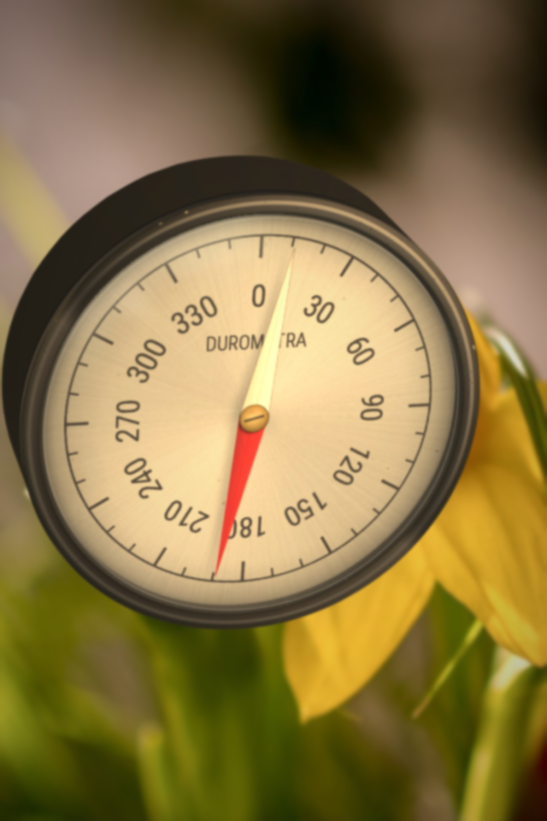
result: 190,°
